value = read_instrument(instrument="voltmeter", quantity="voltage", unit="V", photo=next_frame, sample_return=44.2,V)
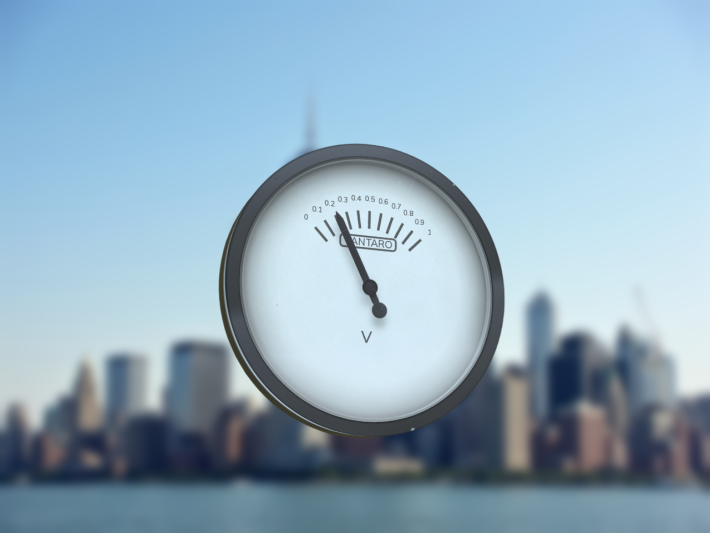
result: 0.2,V
